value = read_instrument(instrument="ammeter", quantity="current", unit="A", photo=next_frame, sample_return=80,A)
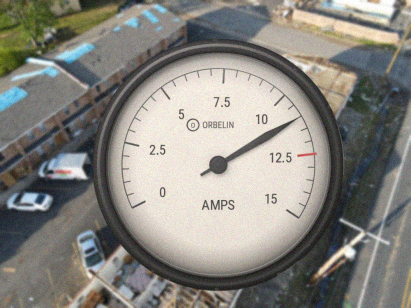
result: 11,A
